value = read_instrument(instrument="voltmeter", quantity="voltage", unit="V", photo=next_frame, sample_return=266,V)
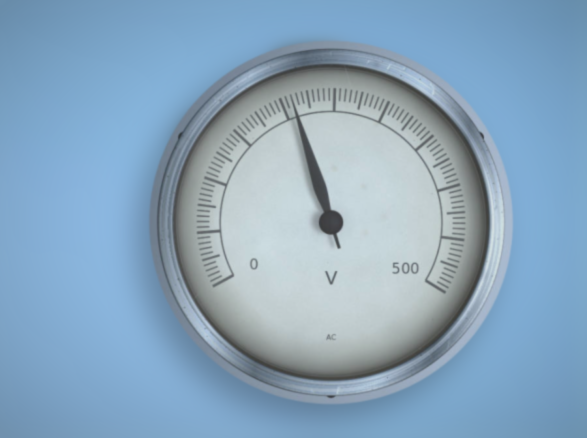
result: 210,V
